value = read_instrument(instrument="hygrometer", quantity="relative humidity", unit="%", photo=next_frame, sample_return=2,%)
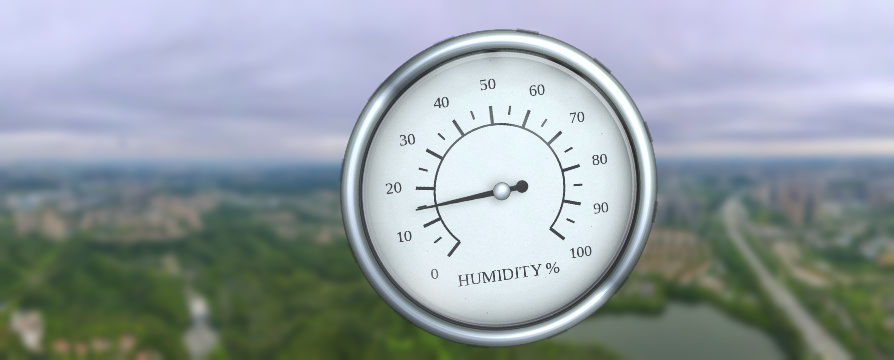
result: 15,%
